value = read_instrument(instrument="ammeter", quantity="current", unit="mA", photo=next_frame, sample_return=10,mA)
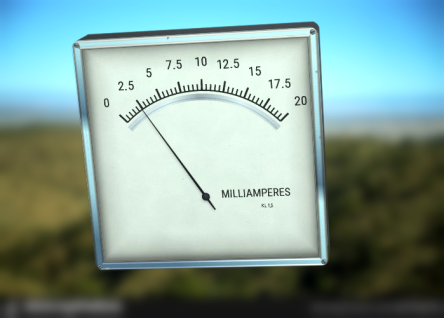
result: 2.5,mA
